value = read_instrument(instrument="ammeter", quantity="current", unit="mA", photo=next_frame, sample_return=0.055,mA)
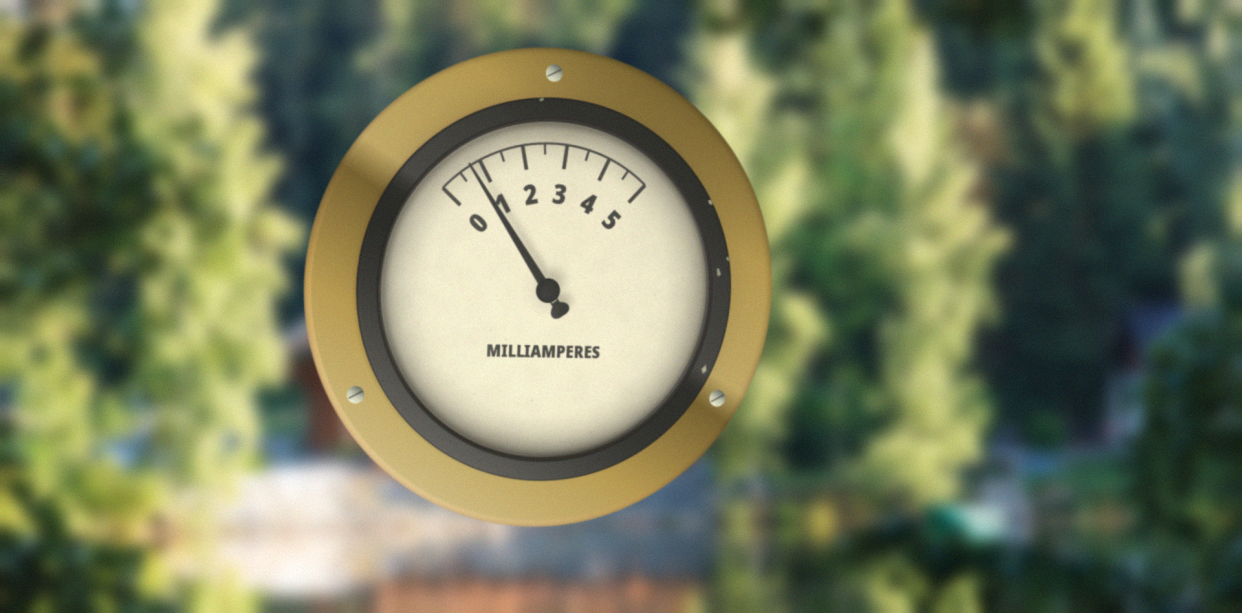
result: 0.75,mA
